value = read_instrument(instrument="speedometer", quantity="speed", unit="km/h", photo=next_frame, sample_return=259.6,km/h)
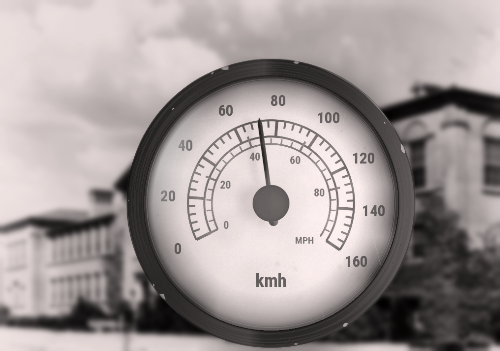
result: 72,km/h
